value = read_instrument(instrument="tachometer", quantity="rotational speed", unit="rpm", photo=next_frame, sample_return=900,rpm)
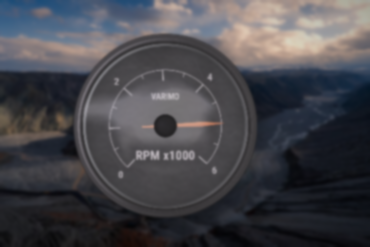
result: 5000,rpm
